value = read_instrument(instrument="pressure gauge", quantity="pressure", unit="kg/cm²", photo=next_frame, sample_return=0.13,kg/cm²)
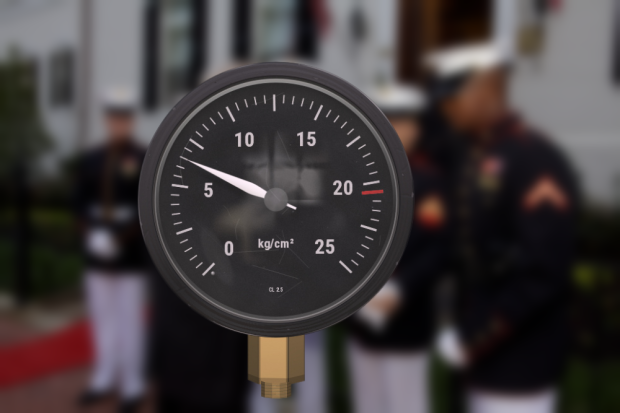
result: 6.5,kg/cm²
